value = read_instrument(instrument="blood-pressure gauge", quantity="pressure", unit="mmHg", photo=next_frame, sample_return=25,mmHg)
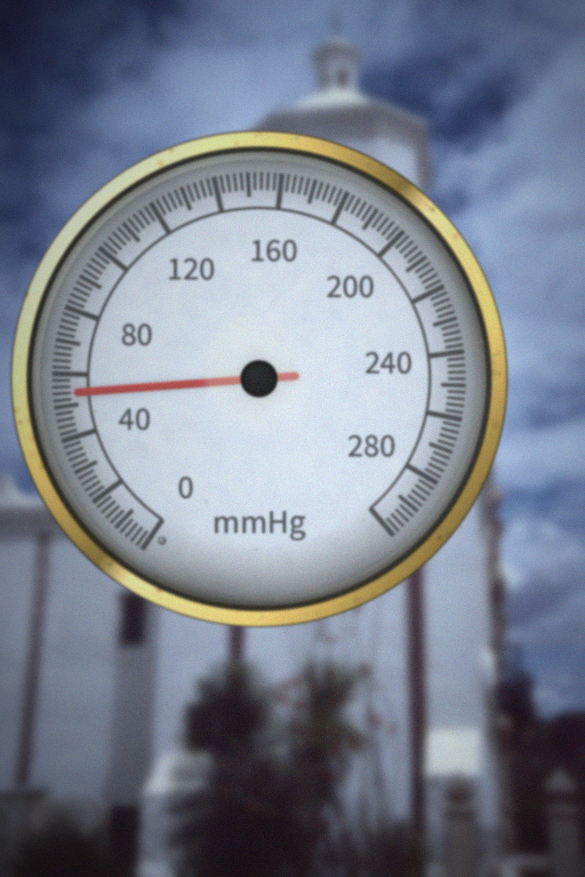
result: 54,mmHg
